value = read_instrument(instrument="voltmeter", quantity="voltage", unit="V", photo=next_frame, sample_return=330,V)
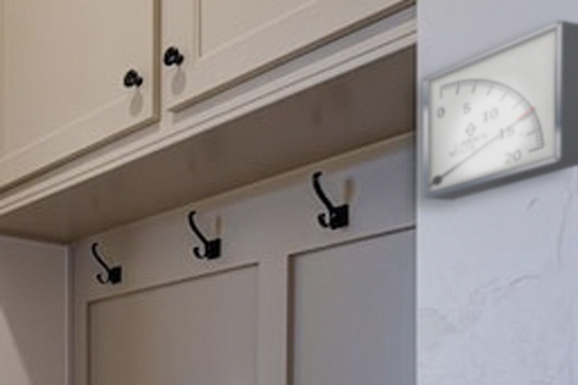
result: 15,V
